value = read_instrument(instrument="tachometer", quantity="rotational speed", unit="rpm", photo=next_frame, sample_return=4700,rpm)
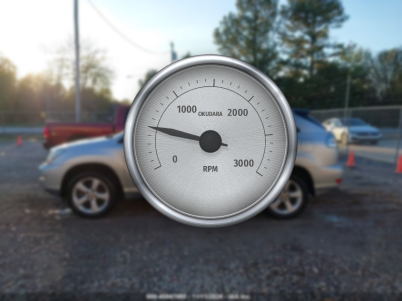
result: 500,rpm
